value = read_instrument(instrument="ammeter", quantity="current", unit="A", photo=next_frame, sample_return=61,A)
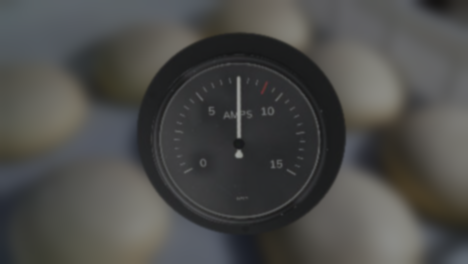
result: 7.5,A
